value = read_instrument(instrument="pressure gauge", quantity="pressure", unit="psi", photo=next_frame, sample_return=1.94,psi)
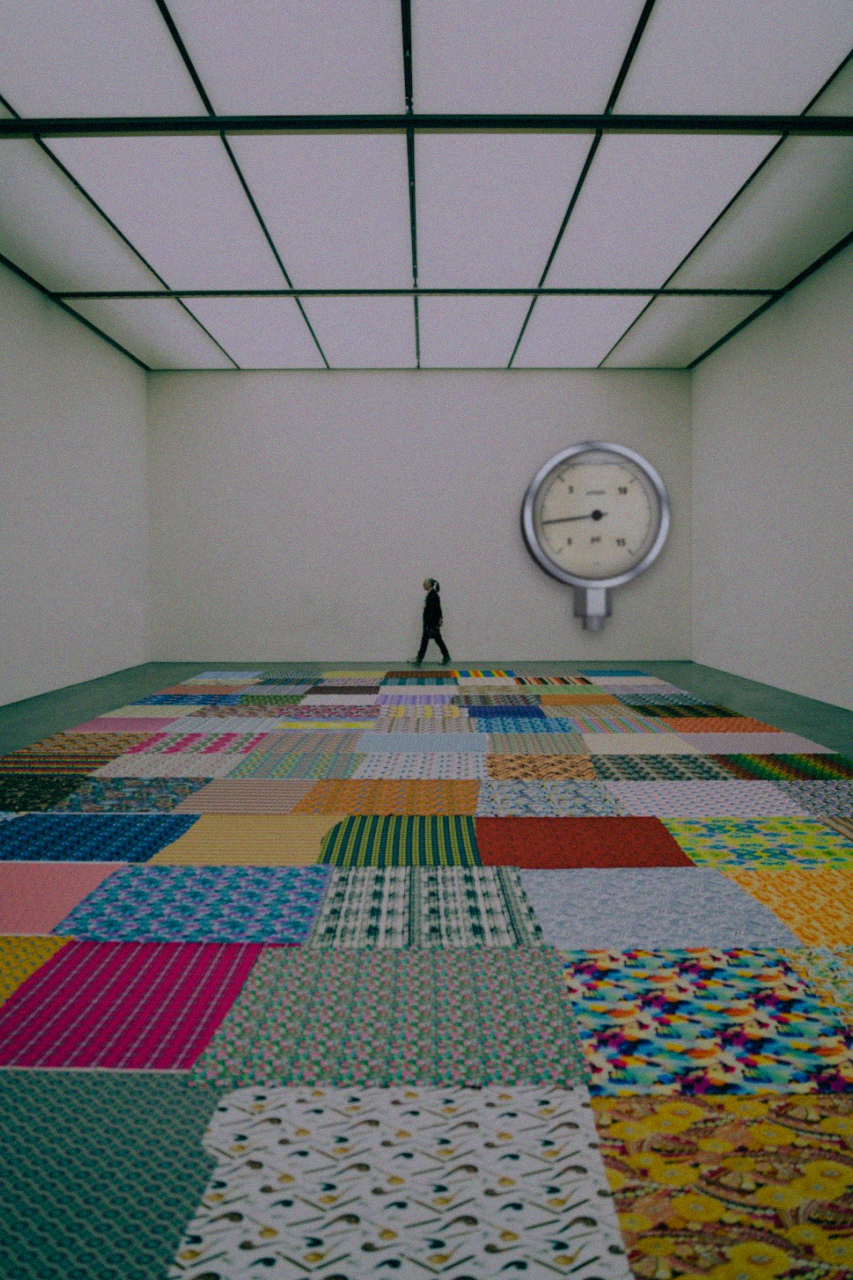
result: 2,psi
